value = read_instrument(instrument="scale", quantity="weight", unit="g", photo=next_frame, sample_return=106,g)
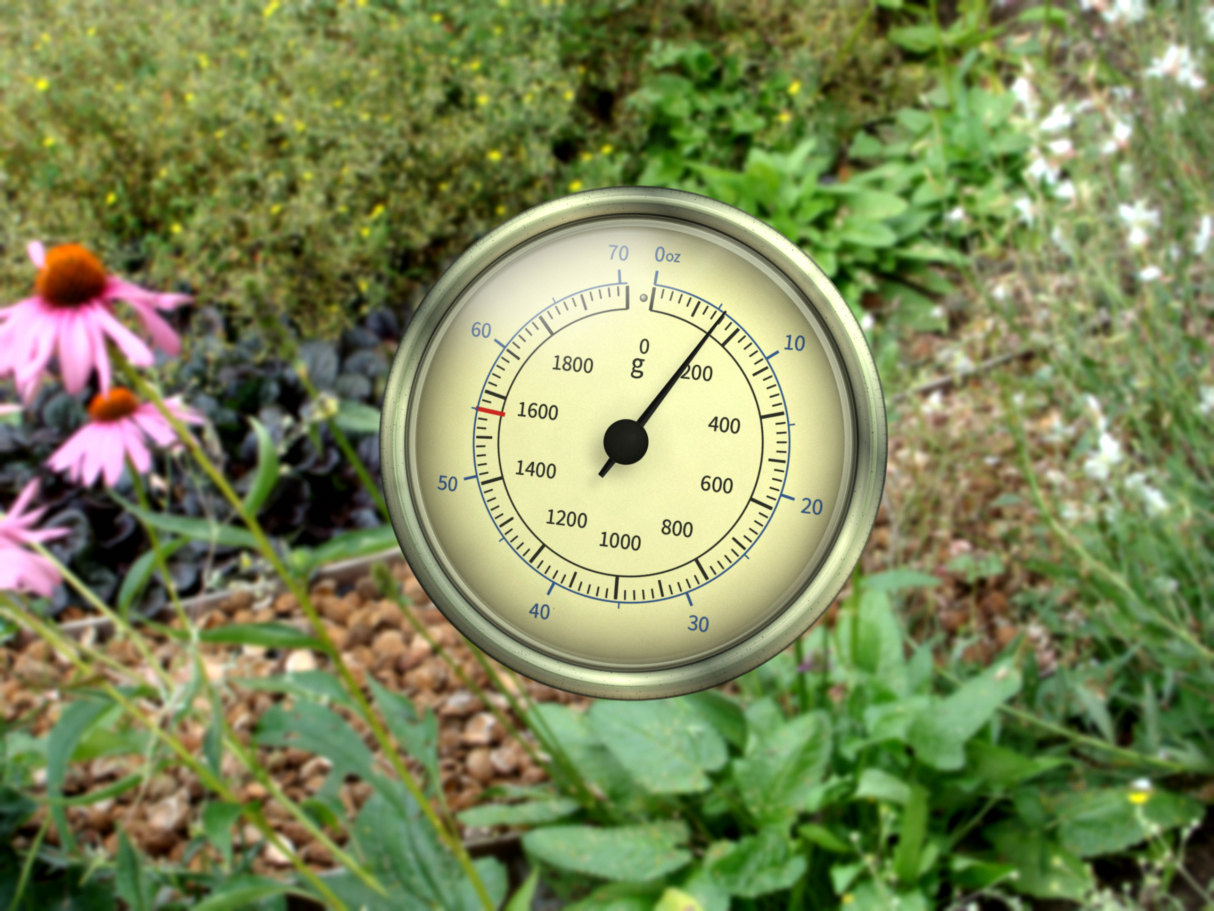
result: 160,g
